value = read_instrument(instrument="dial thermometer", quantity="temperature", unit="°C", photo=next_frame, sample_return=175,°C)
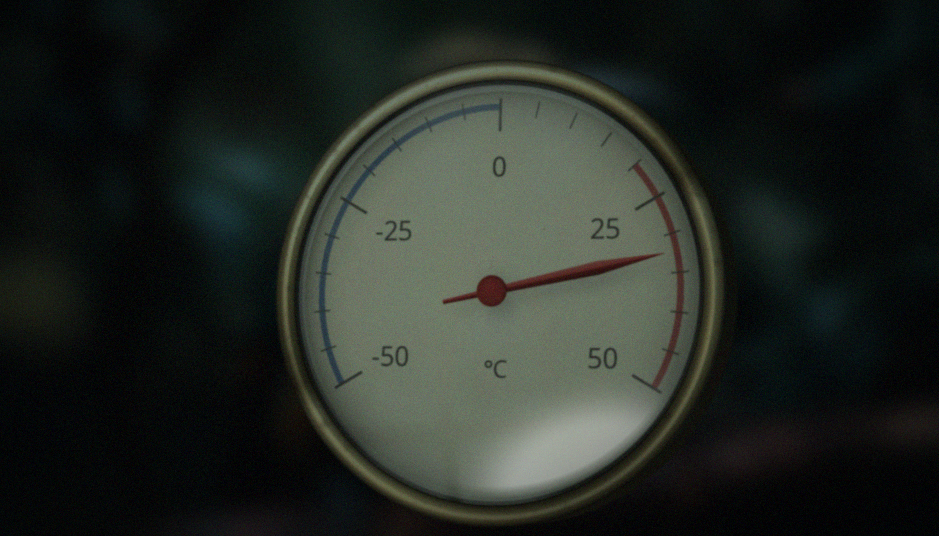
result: 32.5,°C
